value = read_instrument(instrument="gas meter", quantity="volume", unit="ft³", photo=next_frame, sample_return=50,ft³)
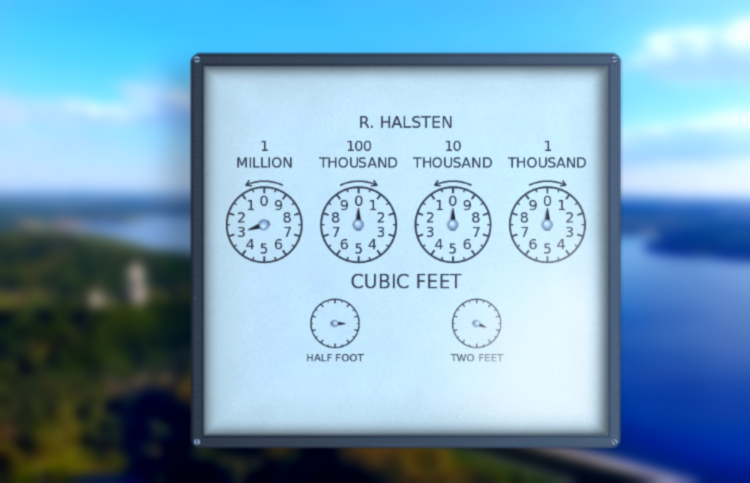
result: 300000,ft³
